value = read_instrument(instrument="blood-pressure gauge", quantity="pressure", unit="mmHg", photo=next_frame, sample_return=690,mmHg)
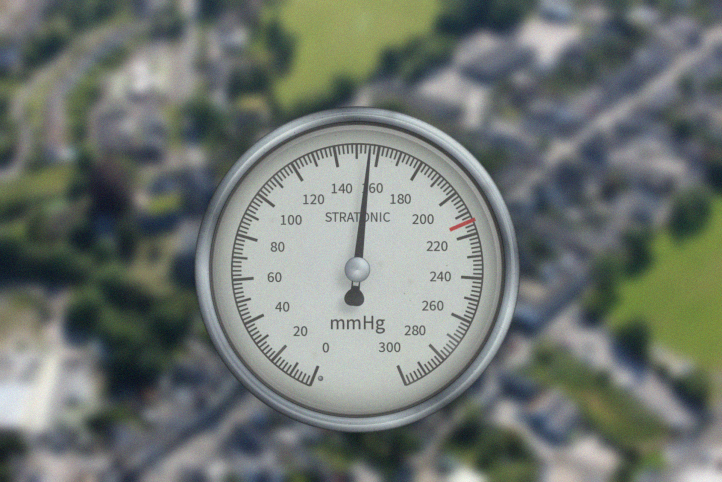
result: 156,mmHg
